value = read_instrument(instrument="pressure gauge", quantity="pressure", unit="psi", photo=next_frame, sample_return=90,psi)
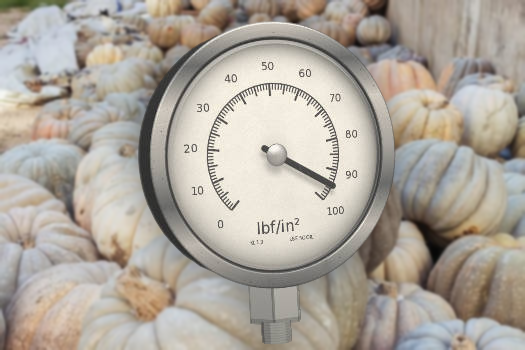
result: 95,psi
